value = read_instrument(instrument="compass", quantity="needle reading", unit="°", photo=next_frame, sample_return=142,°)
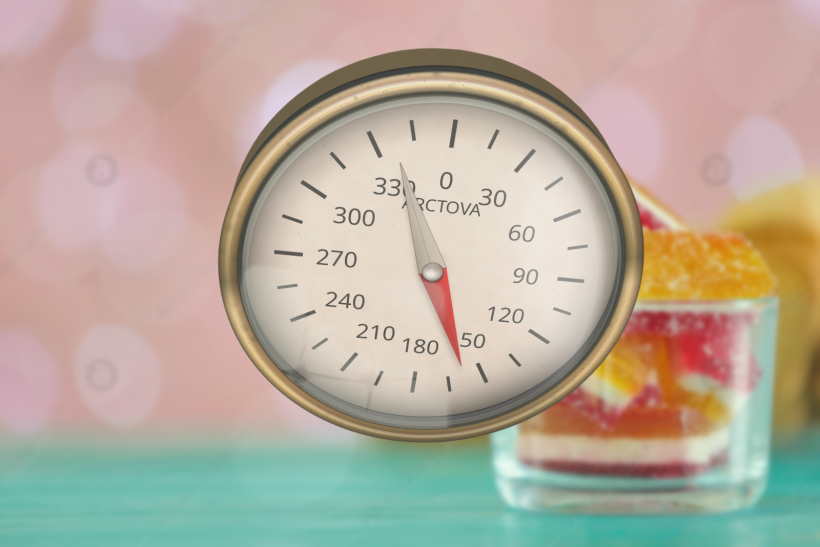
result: 157.5,°
